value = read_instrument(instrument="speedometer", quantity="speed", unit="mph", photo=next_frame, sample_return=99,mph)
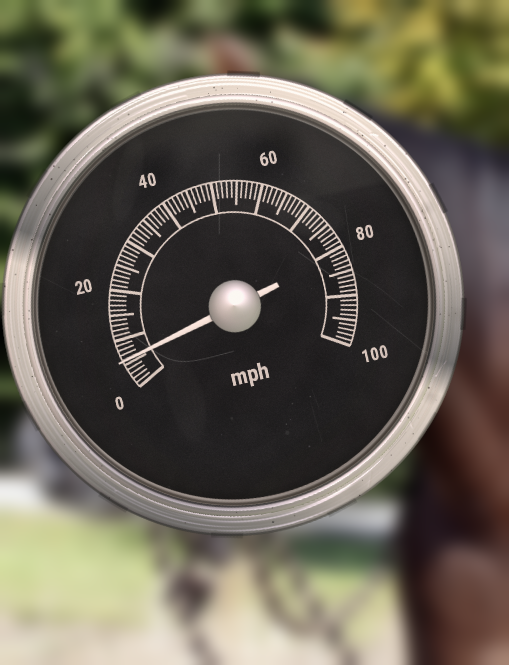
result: 6,mph
